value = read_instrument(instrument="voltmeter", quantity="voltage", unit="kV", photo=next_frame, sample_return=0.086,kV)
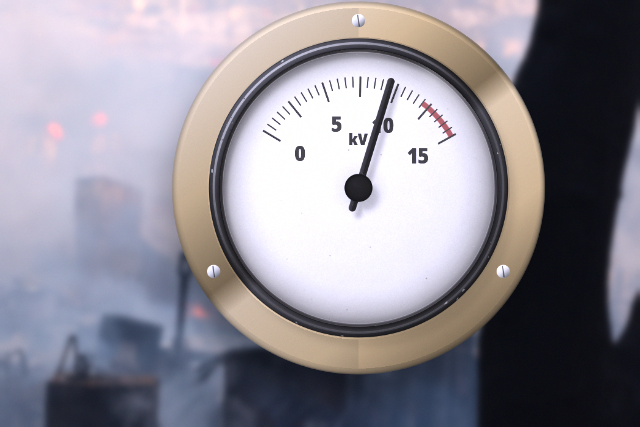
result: 9.5,kV
